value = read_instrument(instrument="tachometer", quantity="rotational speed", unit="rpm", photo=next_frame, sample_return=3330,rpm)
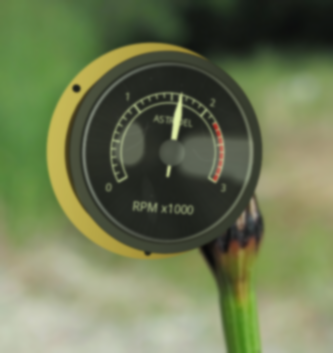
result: 1600,rpm
